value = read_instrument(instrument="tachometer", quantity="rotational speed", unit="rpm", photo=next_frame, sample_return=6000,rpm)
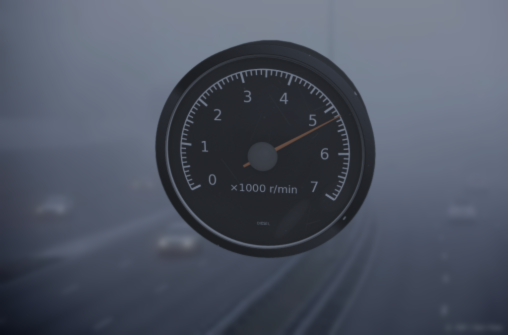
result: 5200,rpm
